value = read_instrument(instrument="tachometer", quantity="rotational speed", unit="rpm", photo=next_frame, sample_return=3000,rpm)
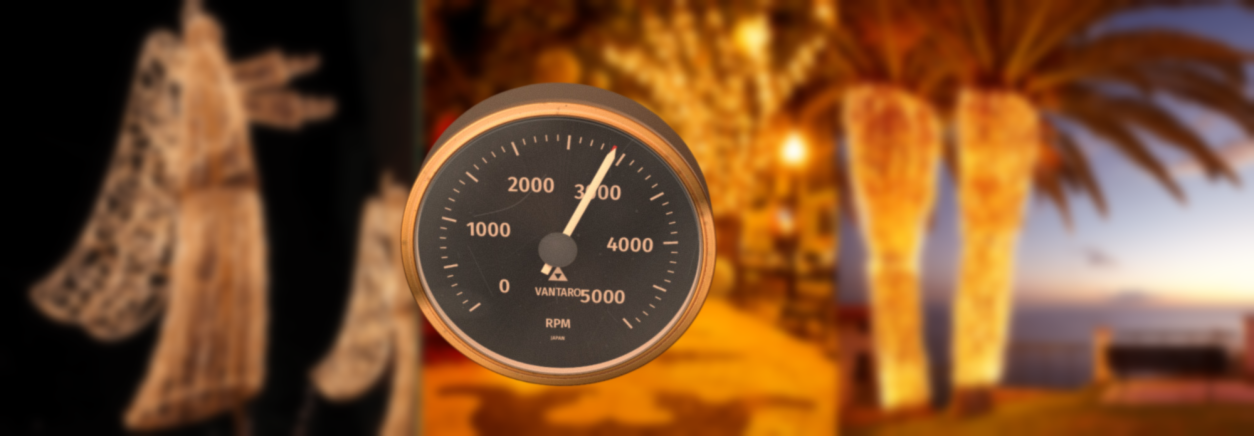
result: 2900,rpm
